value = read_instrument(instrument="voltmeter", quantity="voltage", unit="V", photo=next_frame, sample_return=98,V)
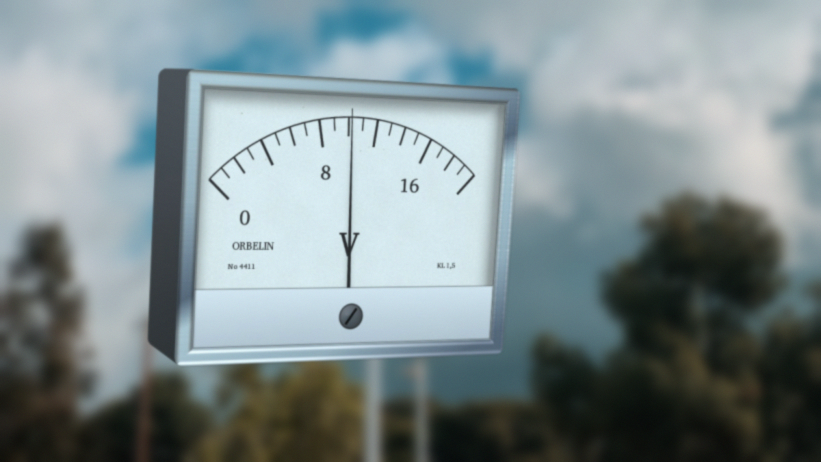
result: 10,V
